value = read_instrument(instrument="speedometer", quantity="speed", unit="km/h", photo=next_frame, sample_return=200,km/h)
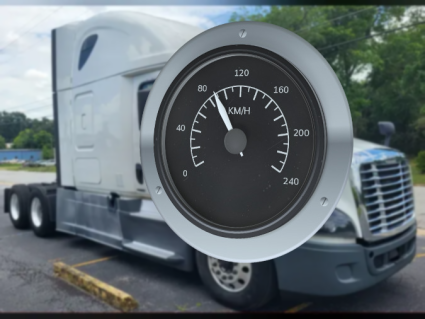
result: 90,km/h
